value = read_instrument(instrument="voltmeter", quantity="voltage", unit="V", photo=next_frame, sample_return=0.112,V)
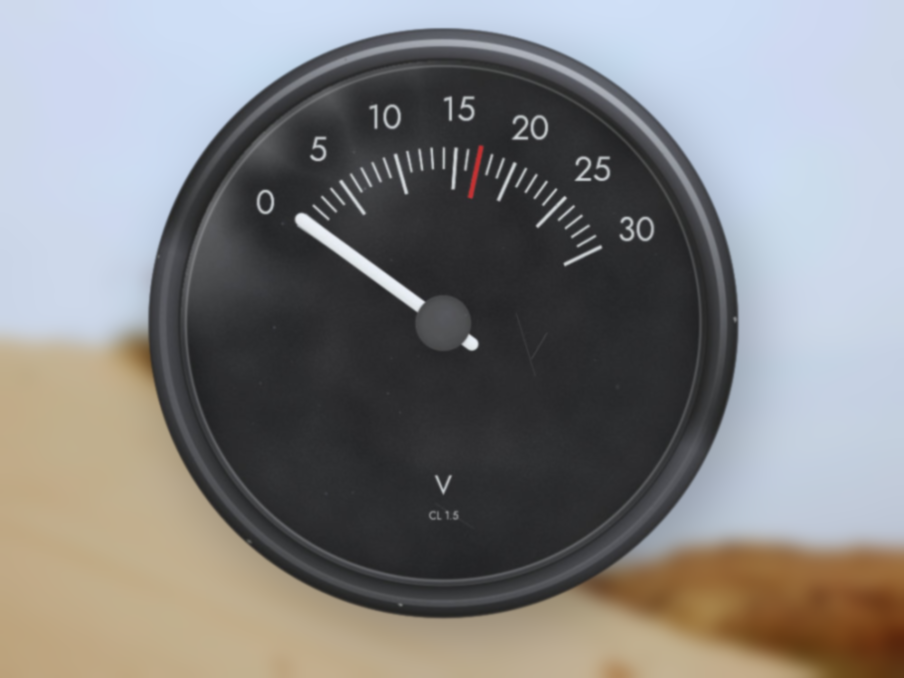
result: 0.5,V
